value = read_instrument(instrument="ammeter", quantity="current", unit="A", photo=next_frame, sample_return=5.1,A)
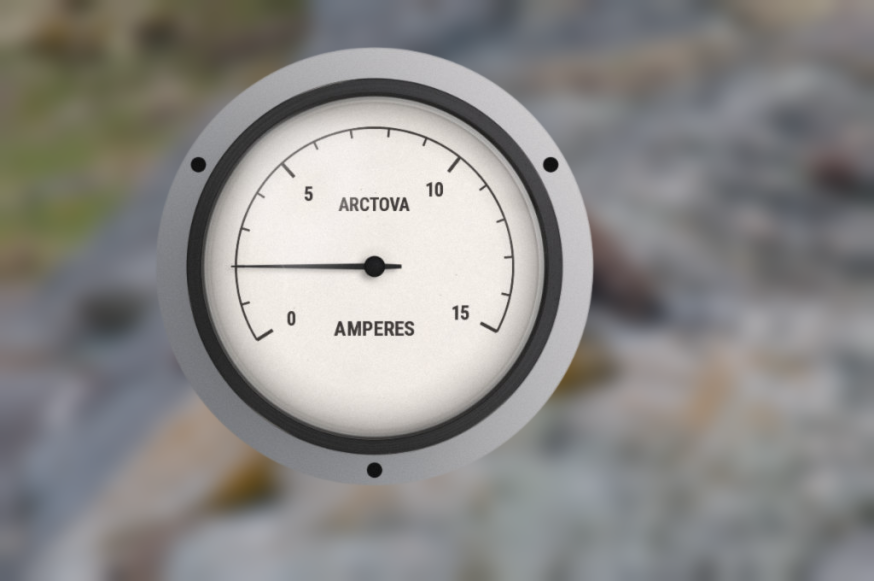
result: 2,A
